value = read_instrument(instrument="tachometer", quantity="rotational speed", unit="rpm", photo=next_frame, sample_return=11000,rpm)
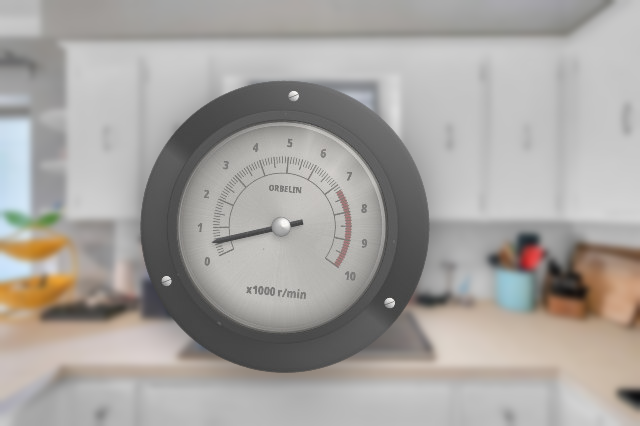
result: 500,rpm
